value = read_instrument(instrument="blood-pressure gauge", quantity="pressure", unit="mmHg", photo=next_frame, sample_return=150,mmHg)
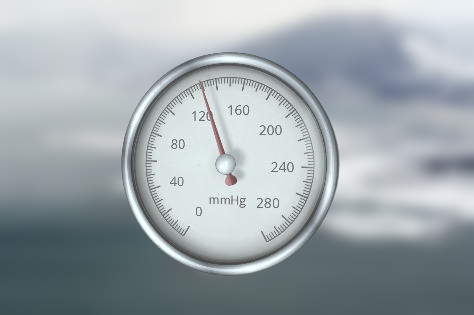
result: 130,mmHg
